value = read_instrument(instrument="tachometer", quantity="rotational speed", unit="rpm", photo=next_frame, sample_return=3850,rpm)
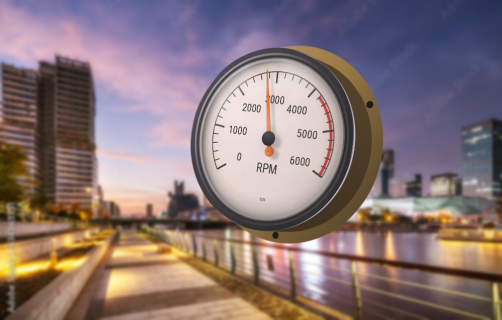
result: 2800,rpm
